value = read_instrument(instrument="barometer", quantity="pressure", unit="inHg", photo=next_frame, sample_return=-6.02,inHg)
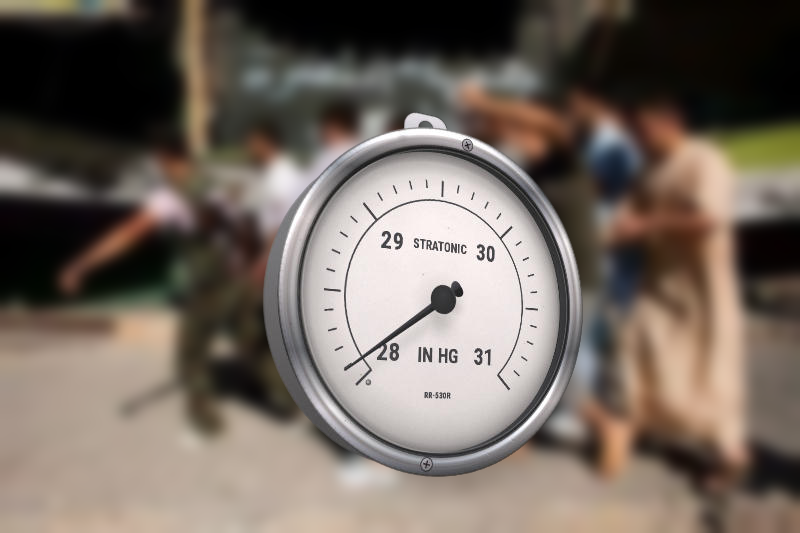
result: 28.1,inHg
